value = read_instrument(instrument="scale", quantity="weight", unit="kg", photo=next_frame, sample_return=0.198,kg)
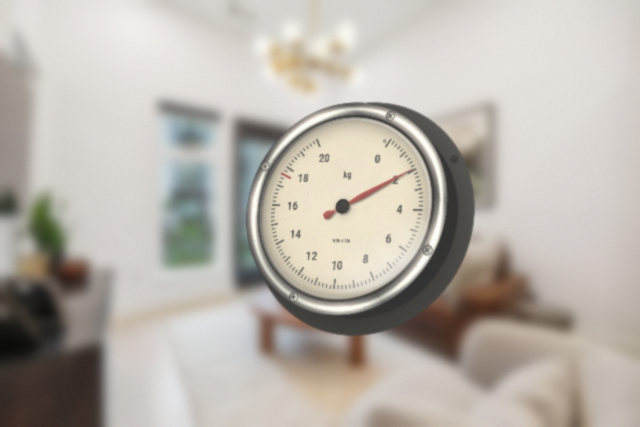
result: 2,kg
